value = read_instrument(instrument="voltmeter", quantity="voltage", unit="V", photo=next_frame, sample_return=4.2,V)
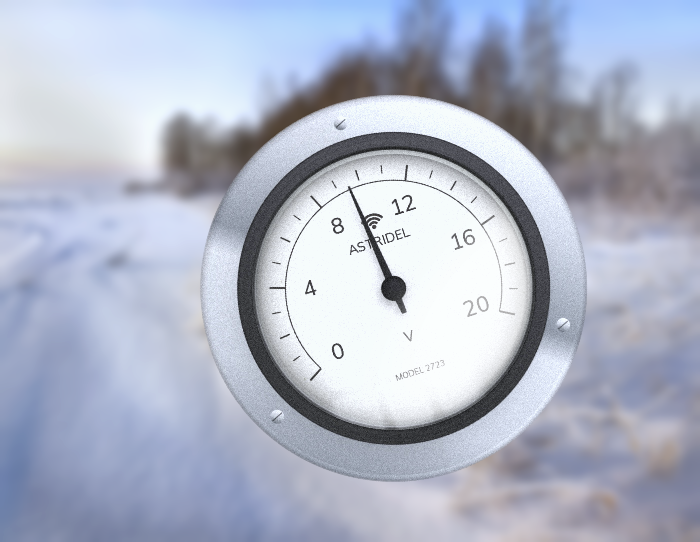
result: 9.5,V
